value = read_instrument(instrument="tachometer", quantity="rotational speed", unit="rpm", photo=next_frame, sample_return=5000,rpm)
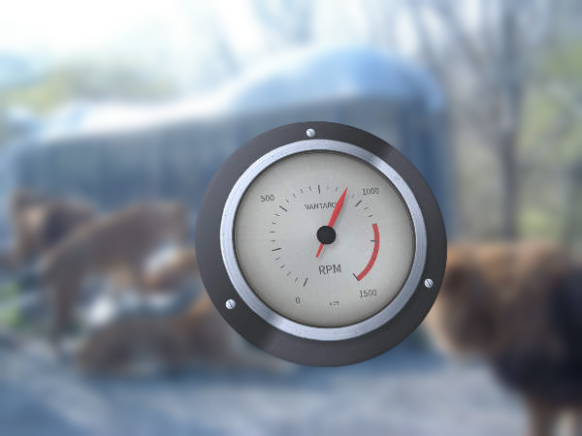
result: 900,rpm
